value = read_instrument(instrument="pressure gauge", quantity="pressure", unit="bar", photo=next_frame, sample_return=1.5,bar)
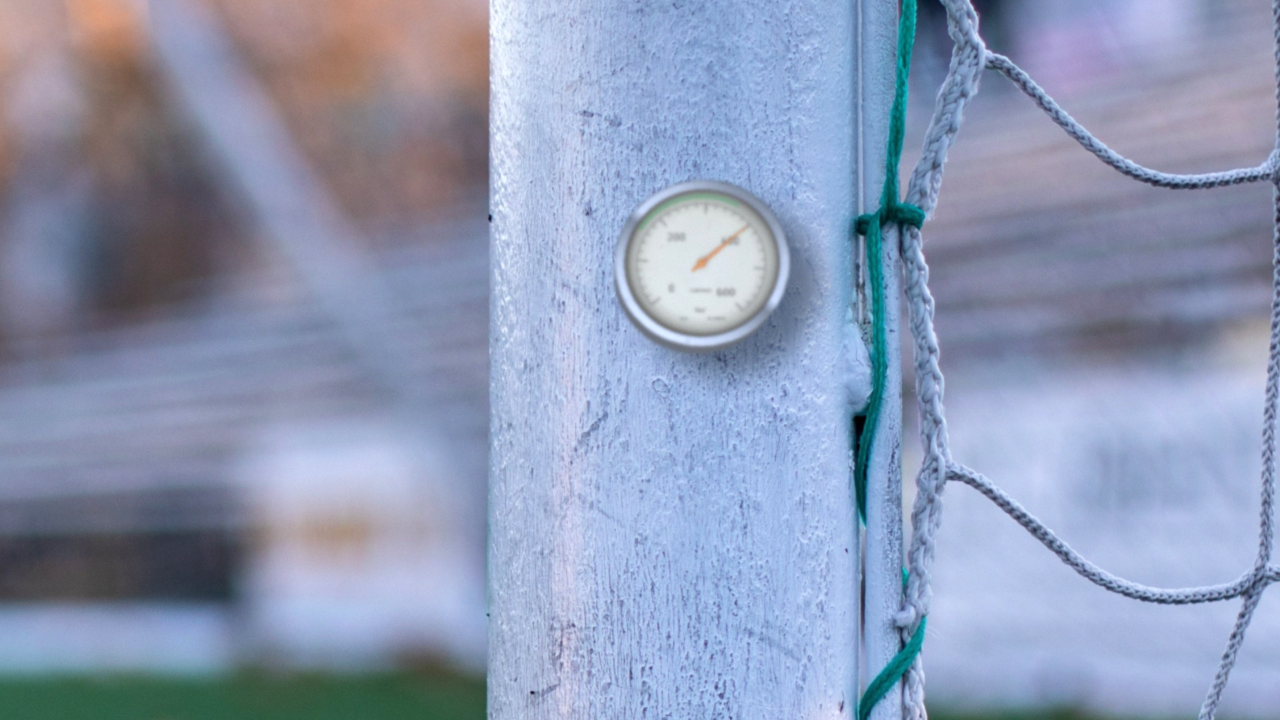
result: 400,bar
